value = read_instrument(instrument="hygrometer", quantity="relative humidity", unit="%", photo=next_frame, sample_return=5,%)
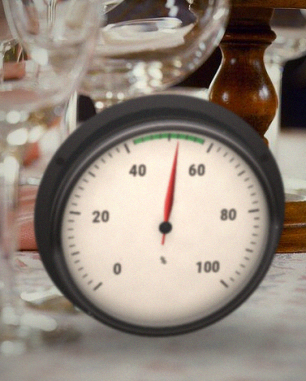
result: 52,%
